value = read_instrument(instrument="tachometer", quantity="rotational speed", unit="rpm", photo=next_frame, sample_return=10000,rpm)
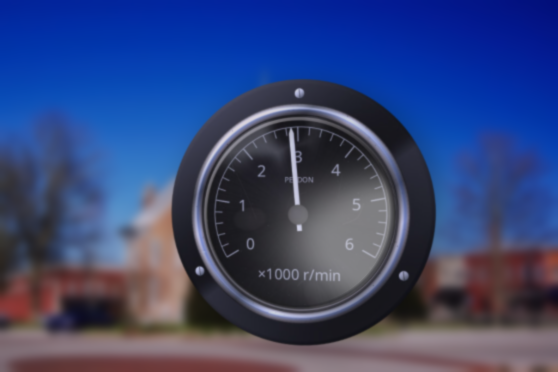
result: 2900,rpm
